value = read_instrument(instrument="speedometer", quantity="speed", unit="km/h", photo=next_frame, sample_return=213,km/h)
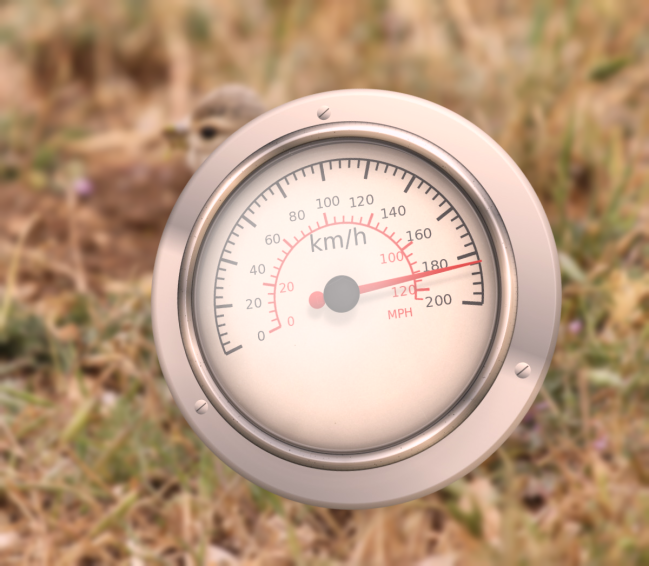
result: 184,km/h
